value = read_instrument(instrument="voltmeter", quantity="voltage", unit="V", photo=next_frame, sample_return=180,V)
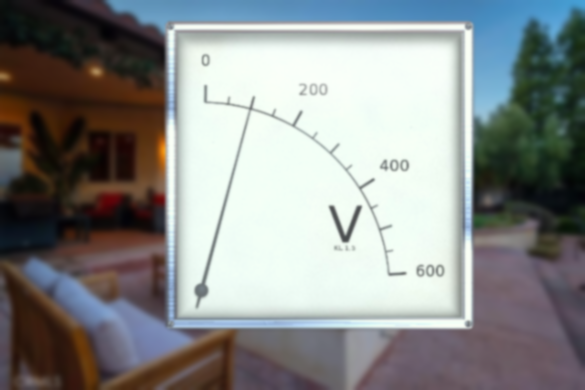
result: 100,V
